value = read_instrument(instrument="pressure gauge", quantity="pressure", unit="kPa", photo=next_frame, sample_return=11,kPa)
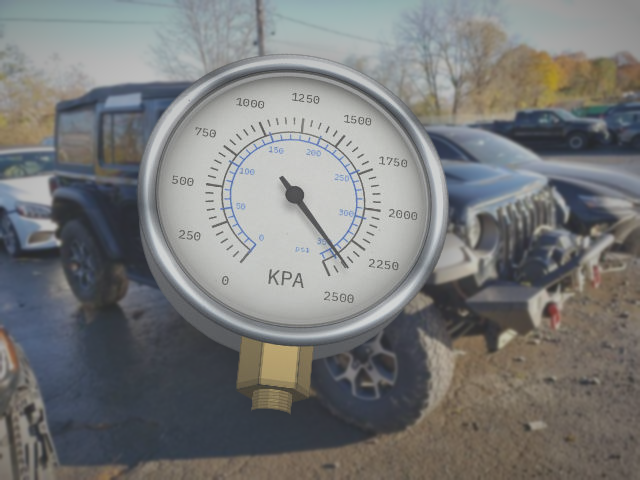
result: 2400,kPa
